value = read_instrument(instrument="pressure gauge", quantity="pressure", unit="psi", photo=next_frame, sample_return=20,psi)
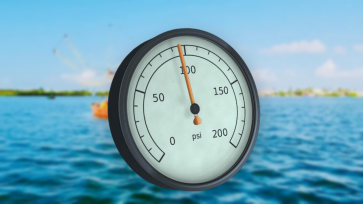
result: 95,psi
